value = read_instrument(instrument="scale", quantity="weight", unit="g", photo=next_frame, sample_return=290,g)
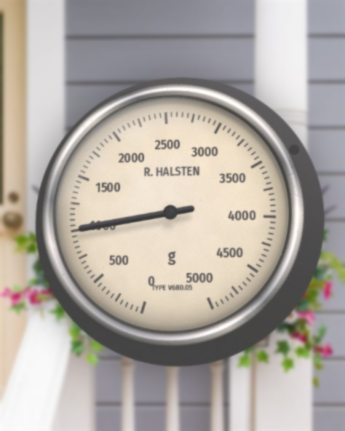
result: 1000,g
